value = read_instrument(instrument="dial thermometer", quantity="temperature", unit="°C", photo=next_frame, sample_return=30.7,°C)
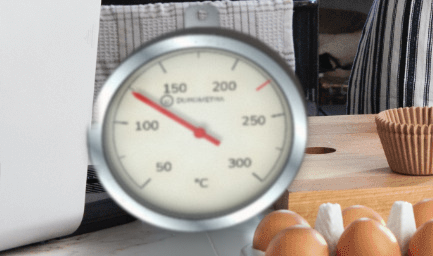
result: 125,°C
